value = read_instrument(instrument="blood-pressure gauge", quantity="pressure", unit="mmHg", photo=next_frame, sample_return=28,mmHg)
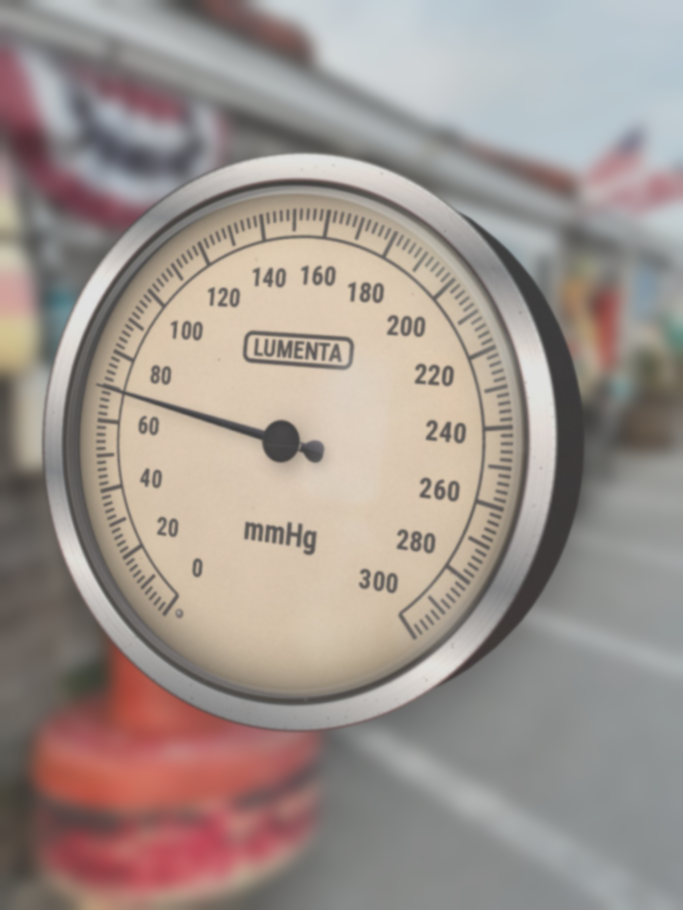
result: 70,mmHg
